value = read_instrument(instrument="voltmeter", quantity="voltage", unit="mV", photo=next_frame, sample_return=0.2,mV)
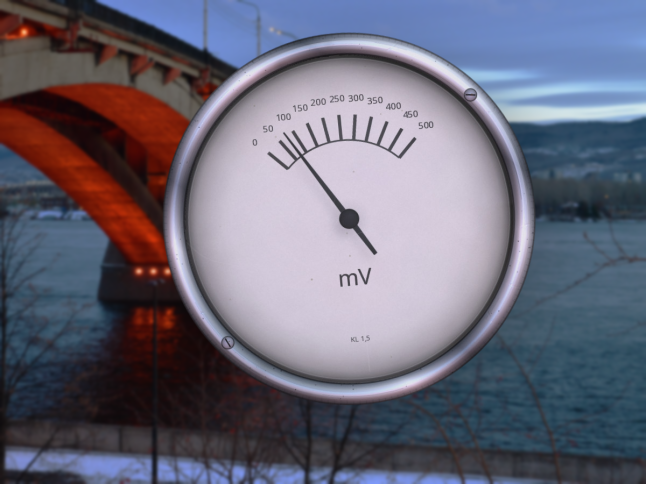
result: 75,mV
